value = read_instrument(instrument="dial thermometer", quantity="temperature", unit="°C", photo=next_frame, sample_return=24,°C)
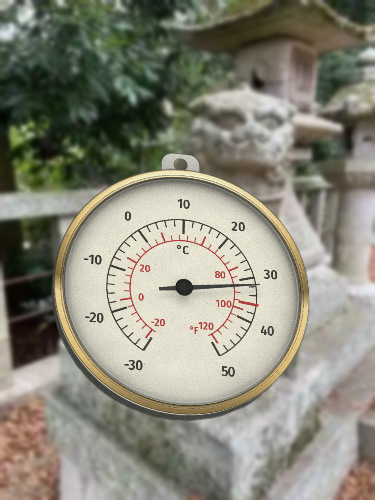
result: 32,°C
